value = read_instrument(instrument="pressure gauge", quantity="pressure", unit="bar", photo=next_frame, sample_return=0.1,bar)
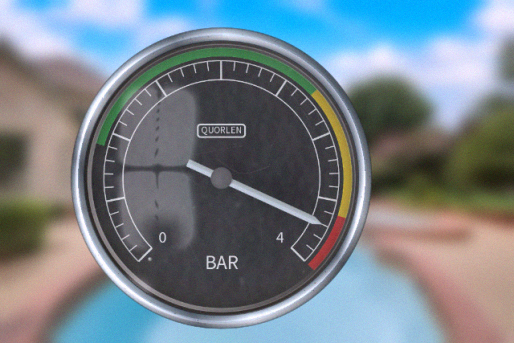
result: 3.7,bar
